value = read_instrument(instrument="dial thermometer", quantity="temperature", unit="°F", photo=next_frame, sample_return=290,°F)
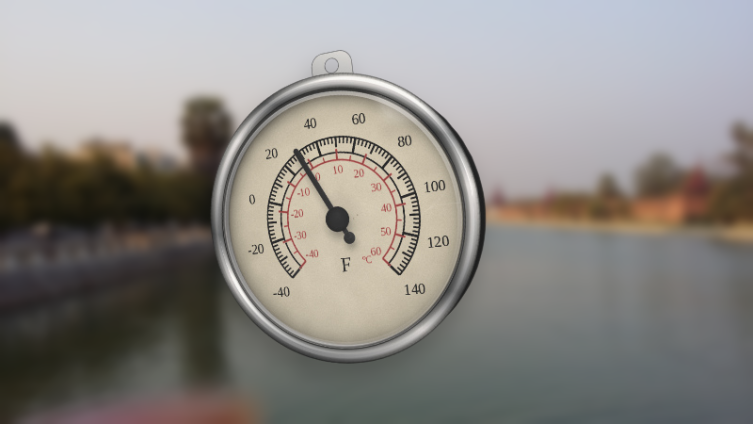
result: 30,°F
